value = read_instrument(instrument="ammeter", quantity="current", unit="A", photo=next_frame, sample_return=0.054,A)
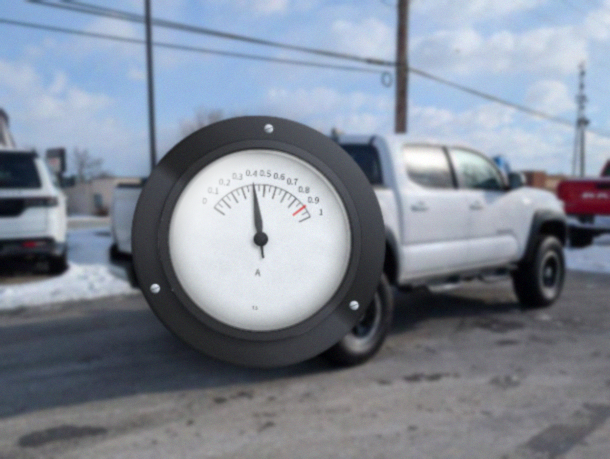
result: 0.4,A
